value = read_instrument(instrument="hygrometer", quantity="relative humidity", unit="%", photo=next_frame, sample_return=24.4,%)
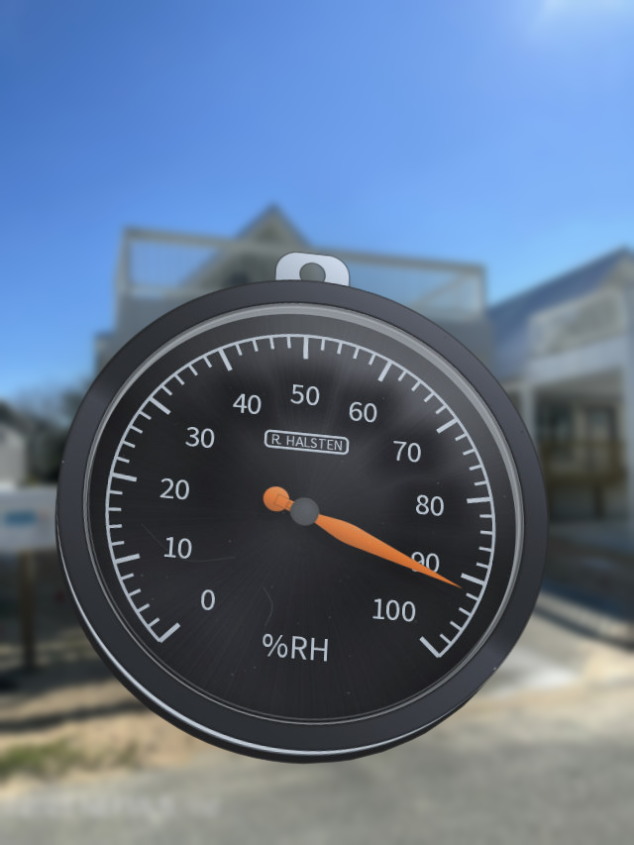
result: 92,%
